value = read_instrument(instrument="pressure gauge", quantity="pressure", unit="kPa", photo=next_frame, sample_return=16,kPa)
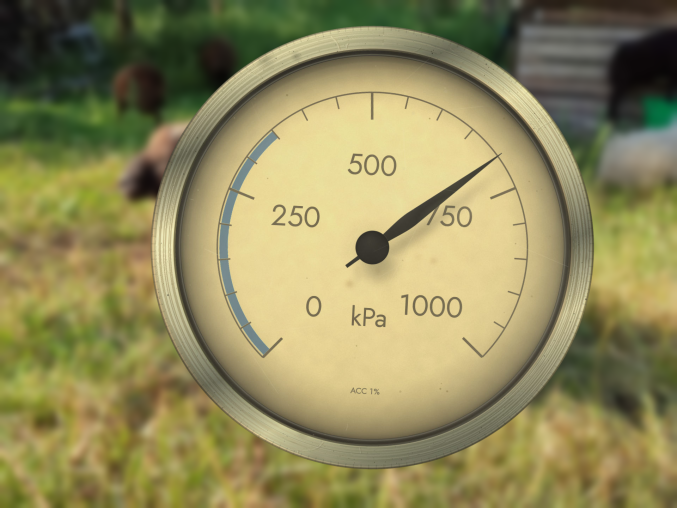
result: 700,kPa
